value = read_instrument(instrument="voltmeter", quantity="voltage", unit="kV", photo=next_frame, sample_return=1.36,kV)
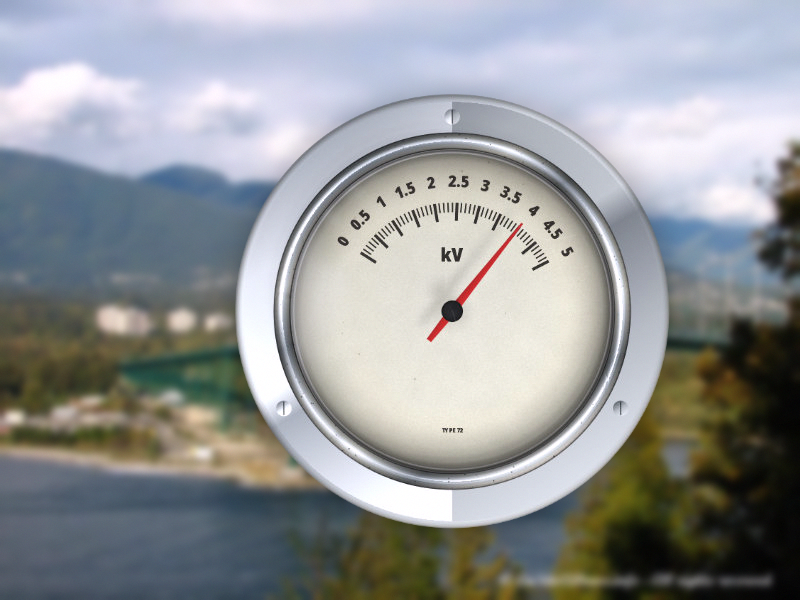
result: 4,kV
